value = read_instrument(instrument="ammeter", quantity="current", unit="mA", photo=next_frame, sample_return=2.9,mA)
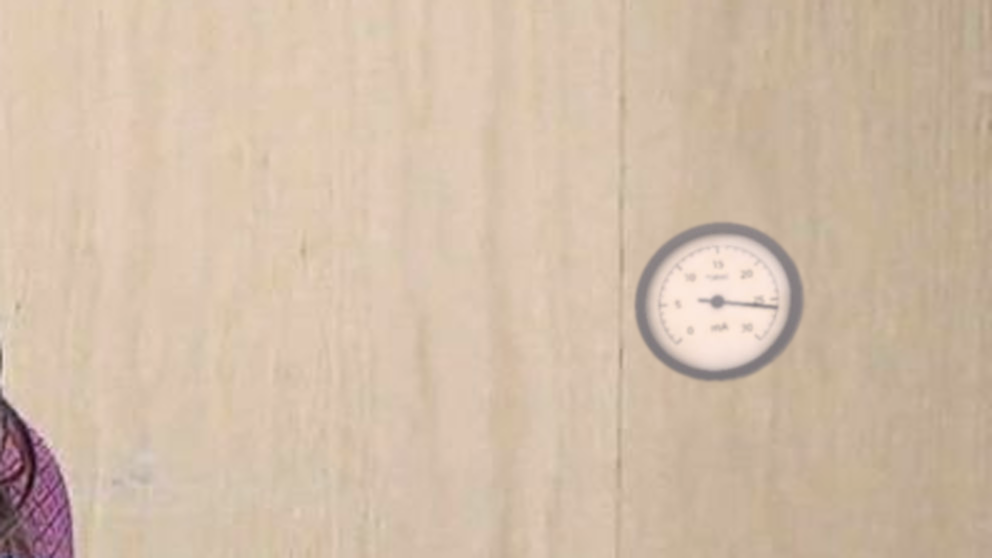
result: 26,mA
